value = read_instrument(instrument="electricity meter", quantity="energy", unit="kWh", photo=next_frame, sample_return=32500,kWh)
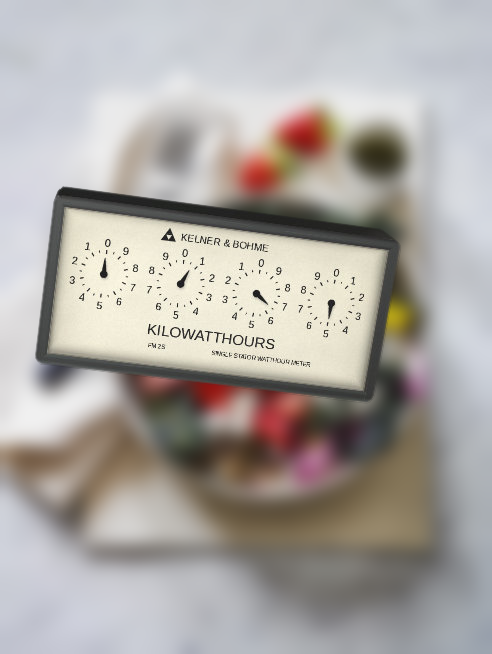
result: 65,kWh
